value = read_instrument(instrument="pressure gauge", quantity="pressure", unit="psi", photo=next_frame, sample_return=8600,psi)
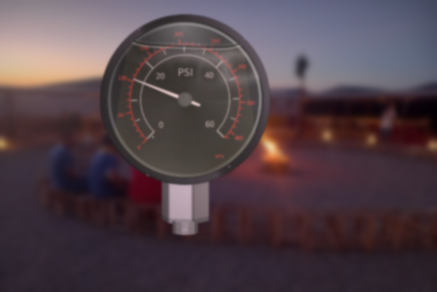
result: 15,psi
